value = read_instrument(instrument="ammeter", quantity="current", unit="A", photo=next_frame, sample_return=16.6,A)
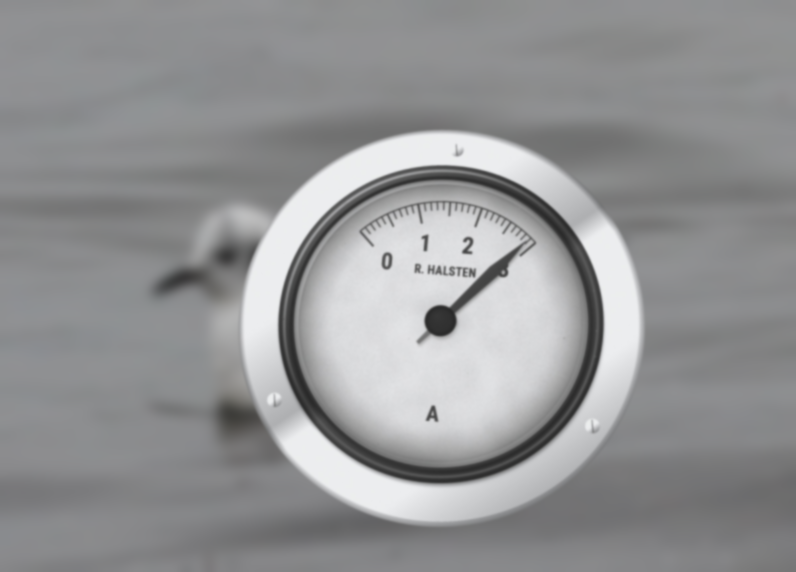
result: 2.9,A
